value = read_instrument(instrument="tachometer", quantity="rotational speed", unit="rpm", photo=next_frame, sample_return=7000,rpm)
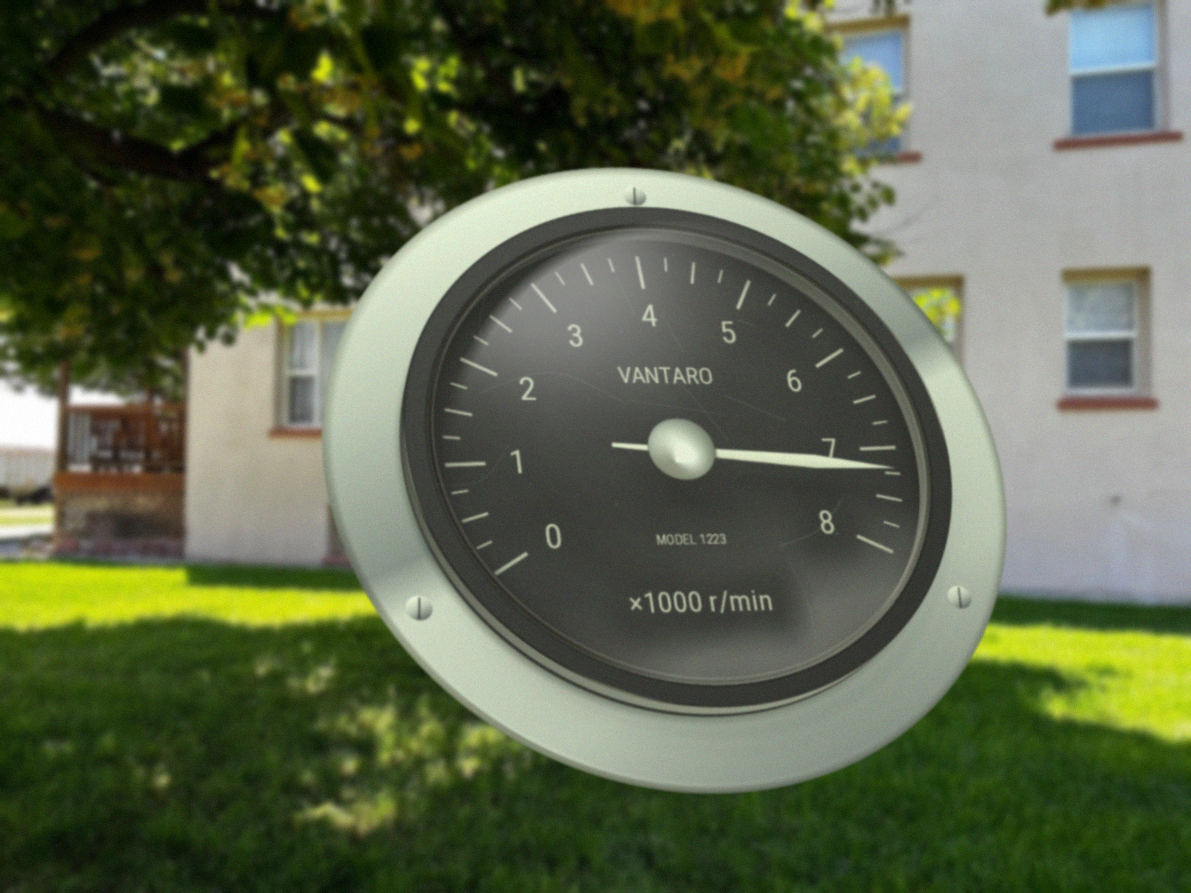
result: 7250,rpm
